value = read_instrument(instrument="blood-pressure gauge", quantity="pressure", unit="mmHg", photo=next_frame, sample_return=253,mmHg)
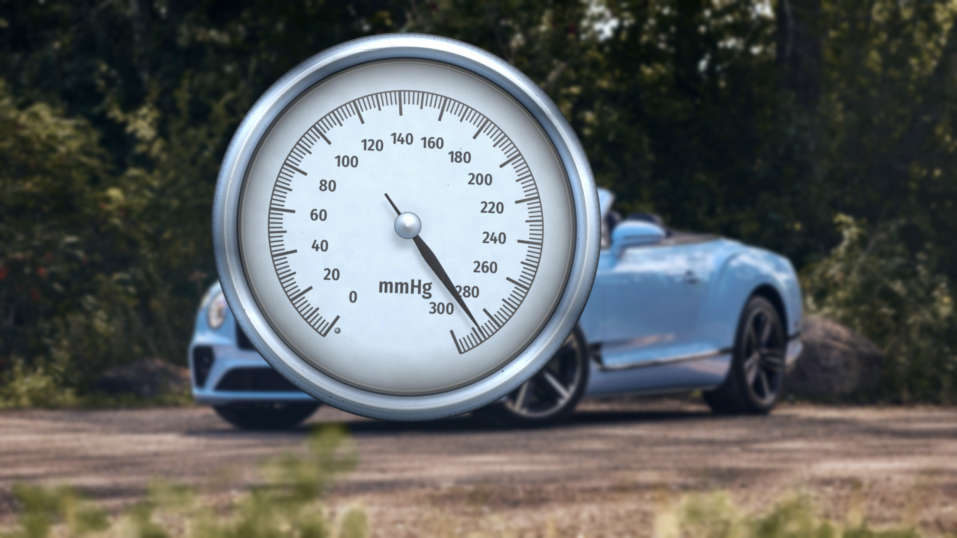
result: 288,mmHg
